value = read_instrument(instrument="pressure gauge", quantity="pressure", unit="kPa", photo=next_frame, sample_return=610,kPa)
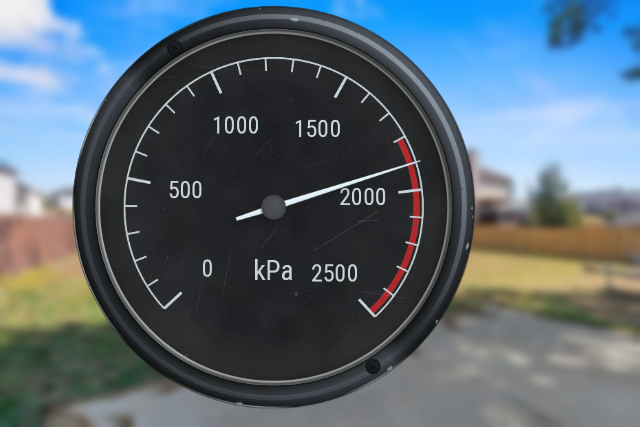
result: 1900,kPa
